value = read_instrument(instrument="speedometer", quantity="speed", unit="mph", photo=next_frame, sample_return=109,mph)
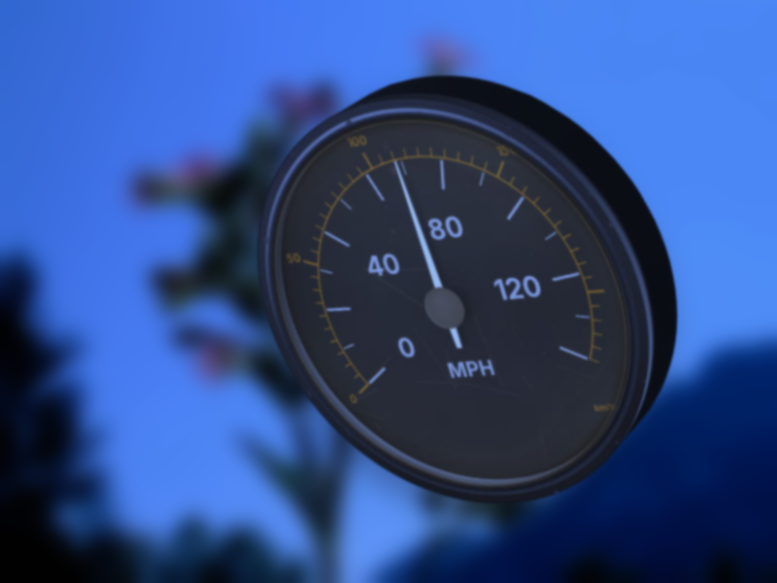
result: 70,mph
